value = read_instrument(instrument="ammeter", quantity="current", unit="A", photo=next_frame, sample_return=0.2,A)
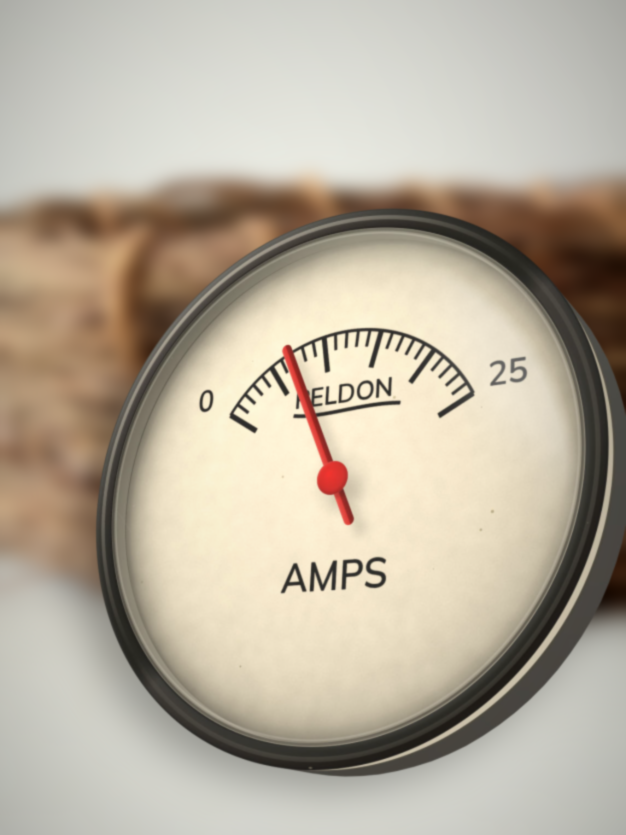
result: 7,A
